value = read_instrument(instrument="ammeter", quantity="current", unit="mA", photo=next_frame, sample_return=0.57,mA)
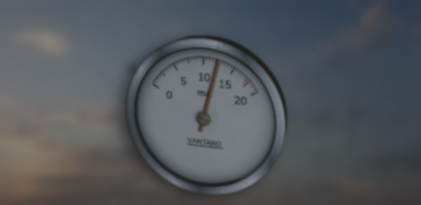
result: 12.5,mA
